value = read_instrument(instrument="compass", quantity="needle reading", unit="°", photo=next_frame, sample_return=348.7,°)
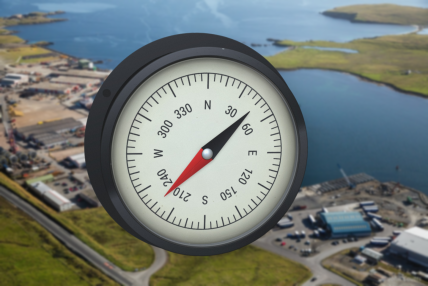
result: 225,°
